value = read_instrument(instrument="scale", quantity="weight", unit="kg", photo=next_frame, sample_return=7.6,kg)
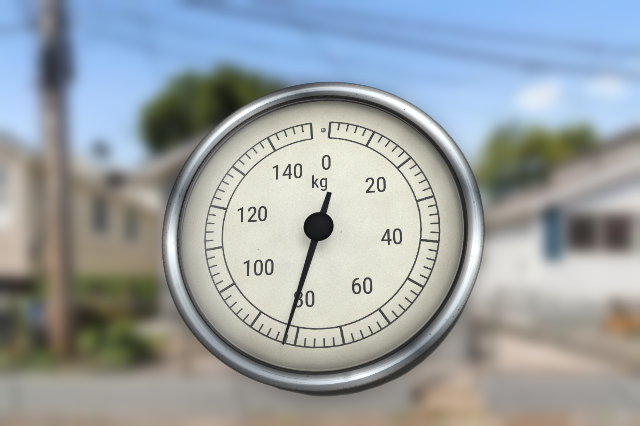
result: 82,kg
